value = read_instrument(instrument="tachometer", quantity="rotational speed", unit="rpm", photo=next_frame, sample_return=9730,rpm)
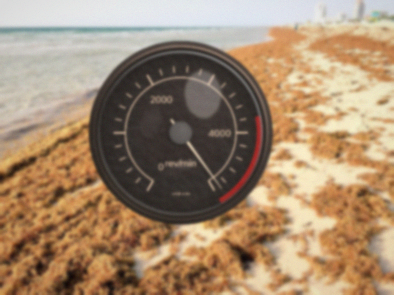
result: 4900,rpm
